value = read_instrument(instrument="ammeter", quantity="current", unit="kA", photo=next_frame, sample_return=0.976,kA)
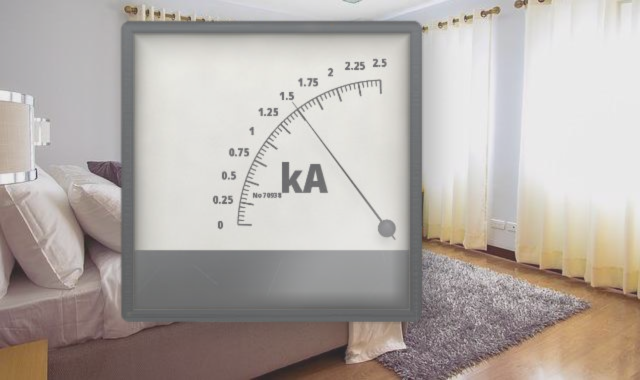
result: 1.5,kA
